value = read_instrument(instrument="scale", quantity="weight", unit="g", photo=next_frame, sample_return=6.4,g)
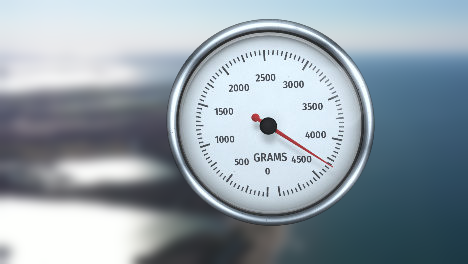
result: 4300,g
